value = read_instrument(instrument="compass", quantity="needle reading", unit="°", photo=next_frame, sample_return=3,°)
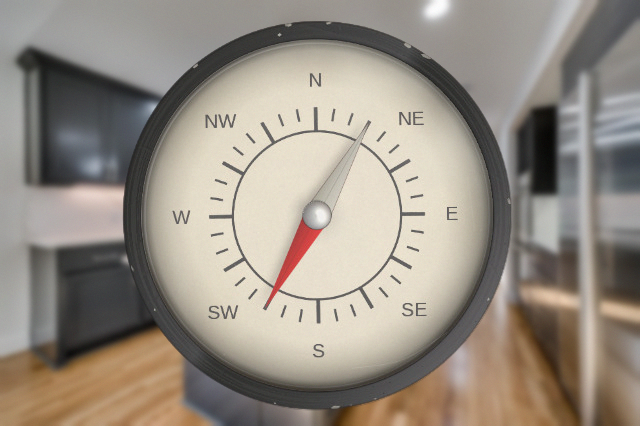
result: 210,°
